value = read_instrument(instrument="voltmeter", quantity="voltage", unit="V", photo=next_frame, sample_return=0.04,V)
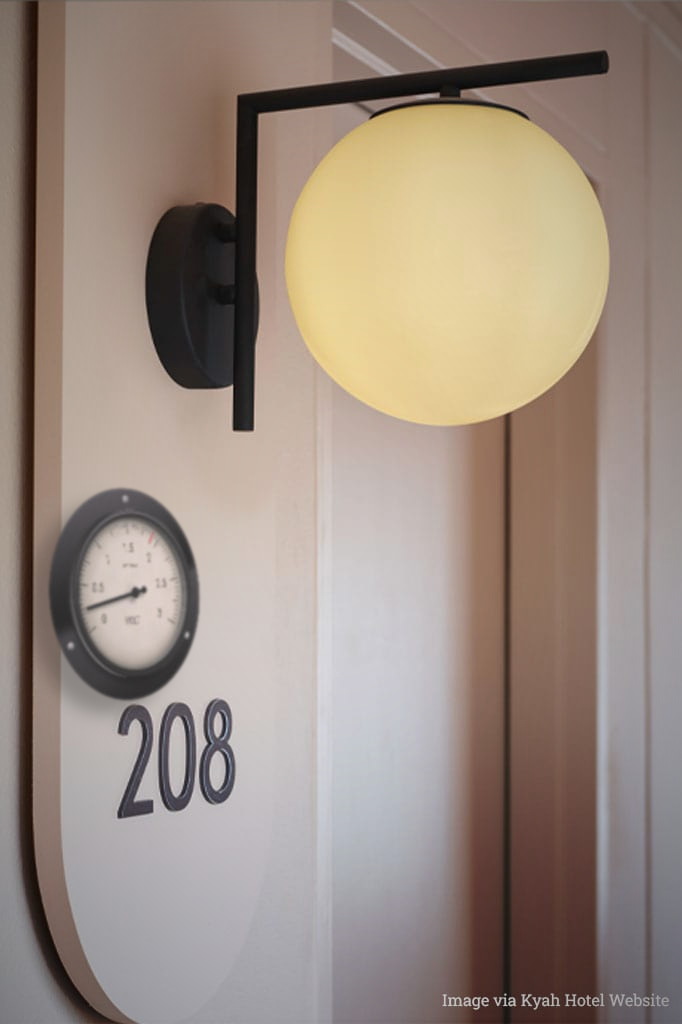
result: 0.25,V
